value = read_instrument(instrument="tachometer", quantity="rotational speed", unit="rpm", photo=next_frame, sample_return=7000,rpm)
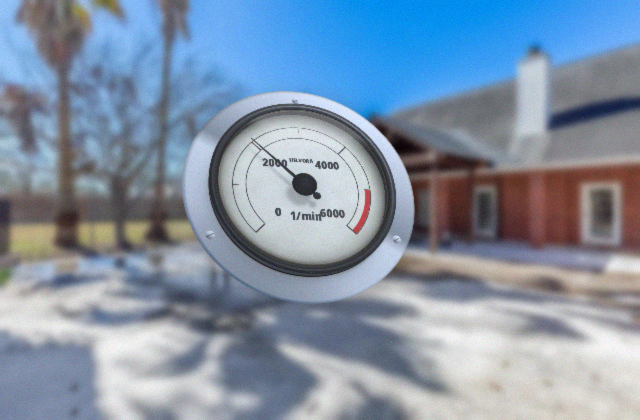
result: 2000,rpm
